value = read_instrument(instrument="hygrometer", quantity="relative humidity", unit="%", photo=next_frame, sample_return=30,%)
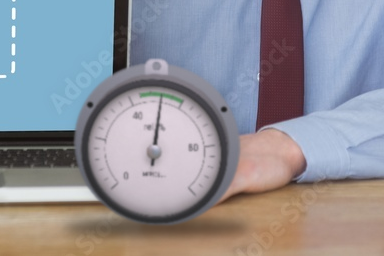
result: 52,%
